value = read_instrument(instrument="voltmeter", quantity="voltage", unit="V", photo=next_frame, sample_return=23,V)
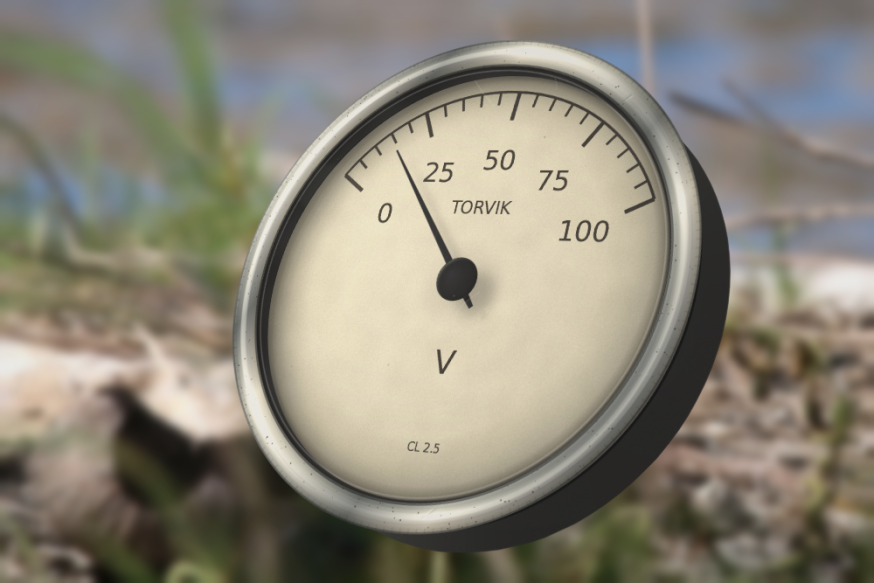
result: 15,V
